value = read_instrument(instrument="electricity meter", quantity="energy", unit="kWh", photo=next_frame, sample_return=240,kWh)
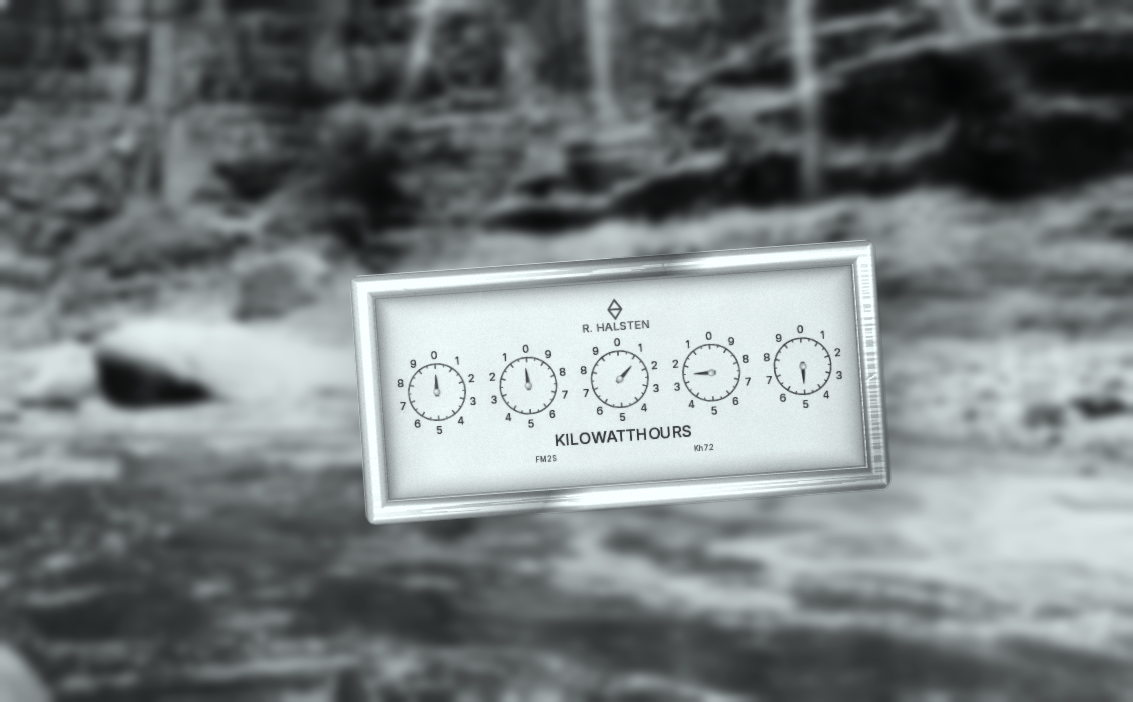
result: 125,kWh
